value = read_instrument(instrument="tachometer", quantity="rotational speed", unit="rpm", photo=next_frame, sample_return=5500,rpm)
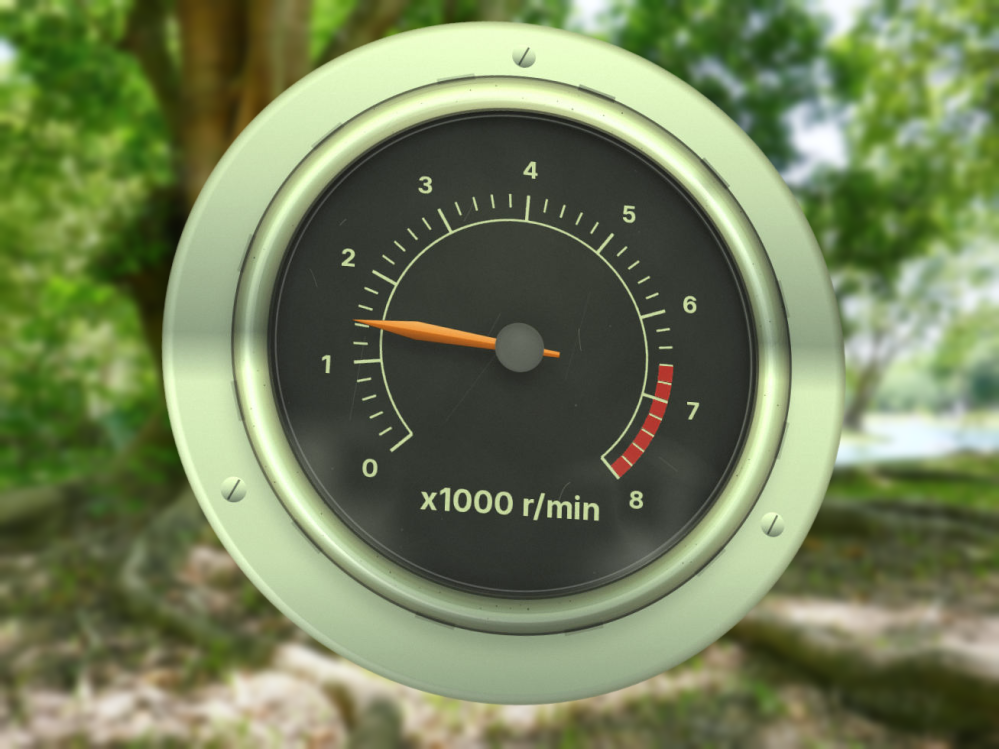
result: 1400,rpm
